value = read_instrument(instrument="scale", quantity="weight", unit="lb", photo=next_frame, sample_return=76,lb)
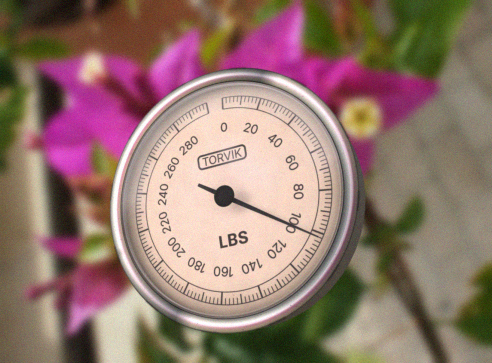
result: 102,lb
